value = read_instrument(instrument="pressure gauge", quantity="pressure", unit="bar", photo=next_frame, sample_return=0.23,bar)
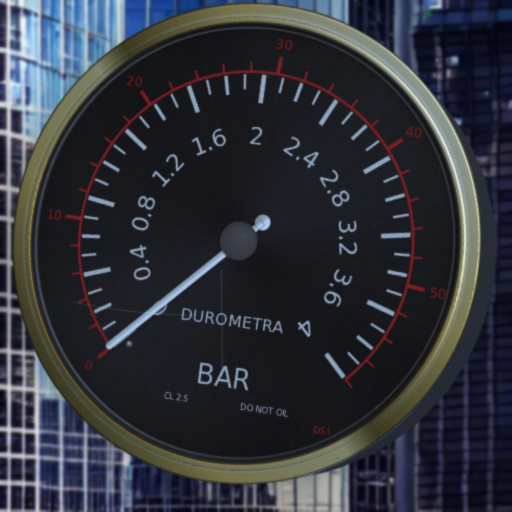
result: 0,bar
